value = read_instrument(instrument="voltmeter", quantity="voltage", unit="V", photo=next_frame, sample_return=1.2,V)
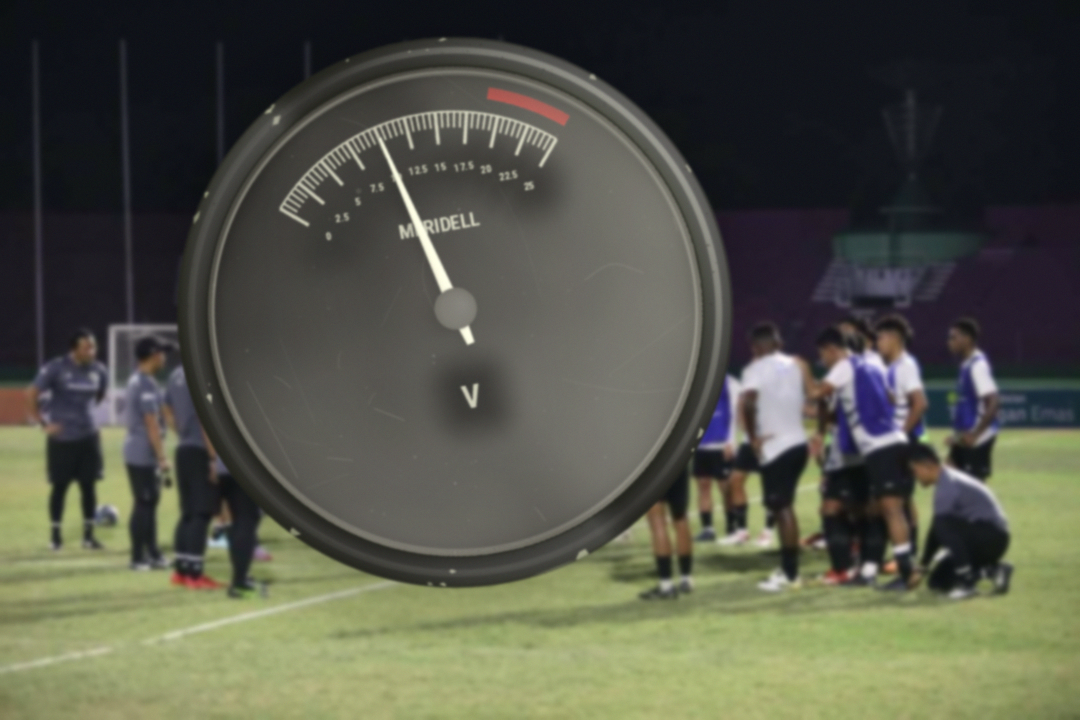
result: 10,V
